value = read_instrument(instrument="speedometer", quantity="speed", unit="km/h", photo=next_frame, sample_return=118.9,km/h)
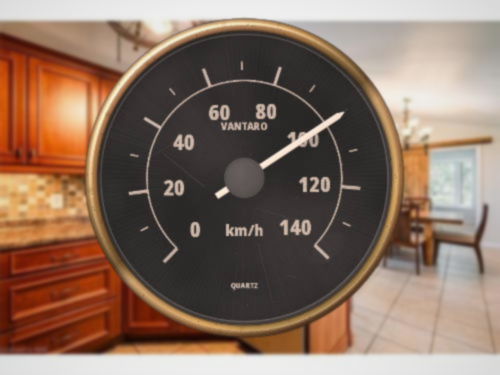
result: 100,km/h
